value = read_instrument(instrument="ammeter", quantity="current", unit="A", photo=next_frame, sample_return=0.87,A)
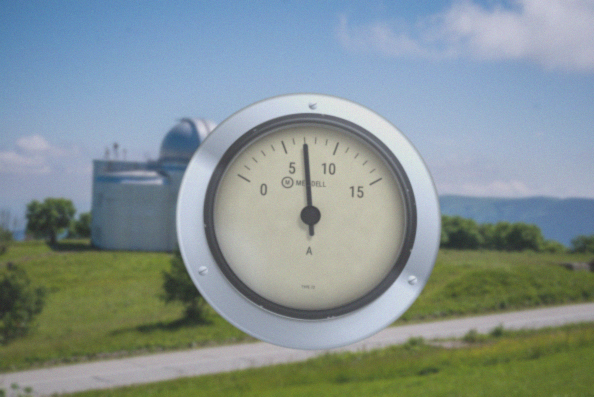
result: 7,A
